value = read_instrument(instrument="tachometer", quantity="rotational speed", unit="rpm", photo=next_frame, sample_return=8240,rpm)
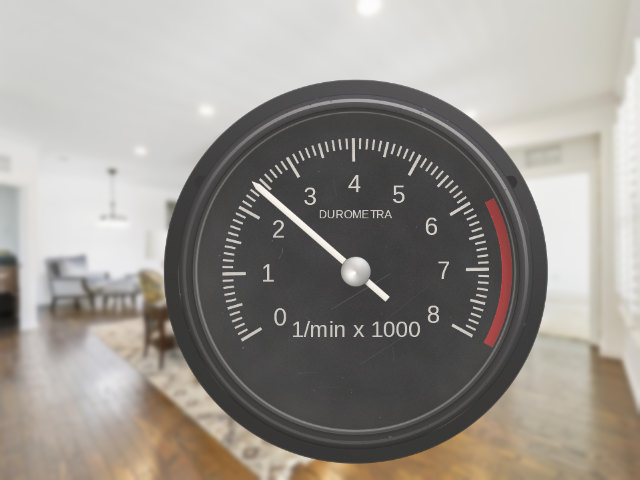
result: 2400,rpm
